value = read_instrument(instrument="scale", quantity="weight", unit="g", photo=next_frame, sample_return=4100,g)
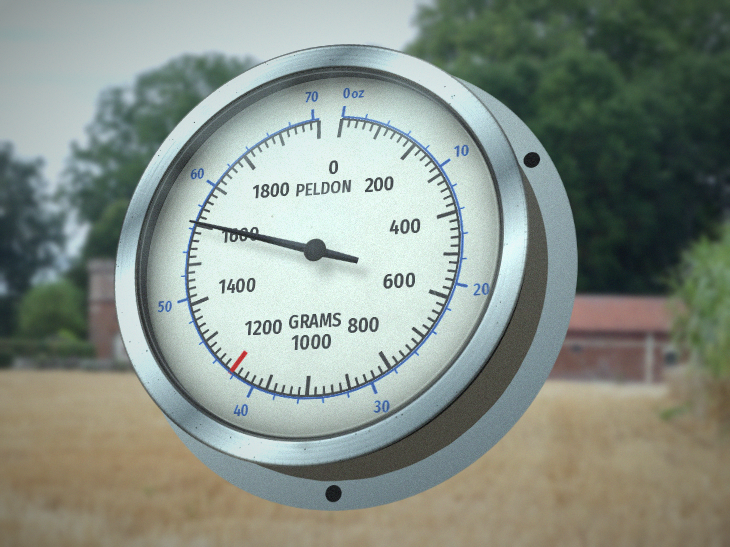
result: 1600,g
